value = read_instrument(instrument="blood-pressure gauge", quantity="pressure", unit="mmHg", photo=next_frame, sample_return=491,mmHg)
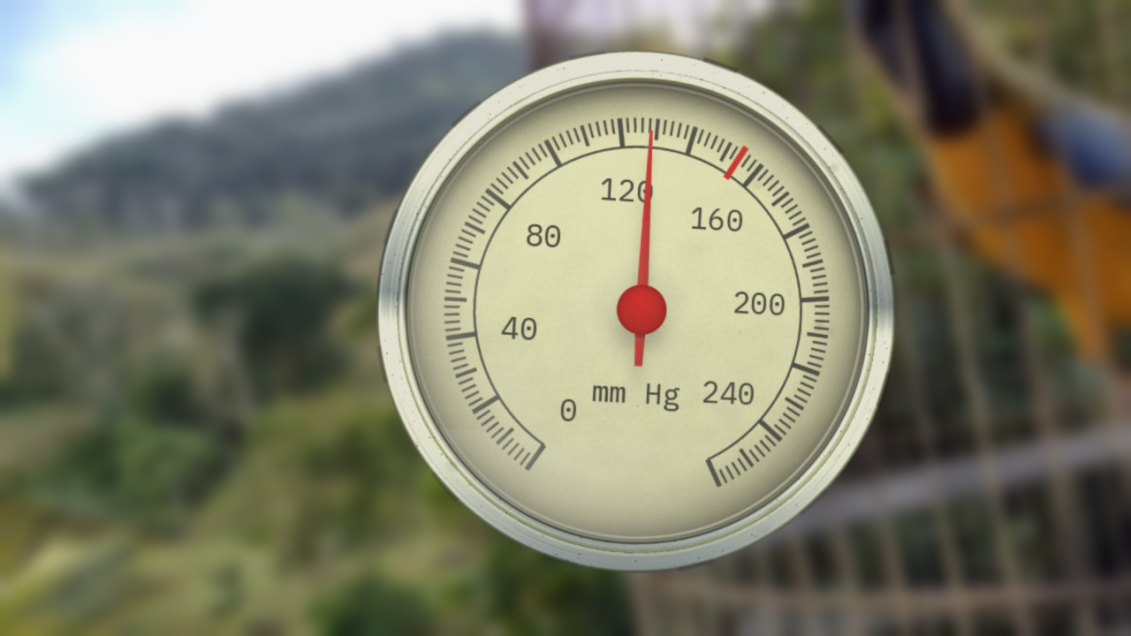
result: 128,mmHg
